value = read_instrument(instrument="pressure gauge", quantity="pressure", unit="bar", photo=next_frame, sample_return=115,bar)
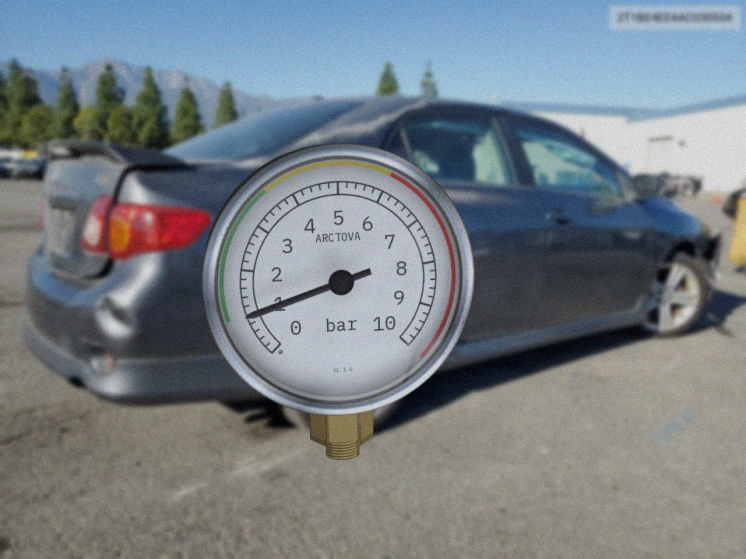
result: 1,bar
